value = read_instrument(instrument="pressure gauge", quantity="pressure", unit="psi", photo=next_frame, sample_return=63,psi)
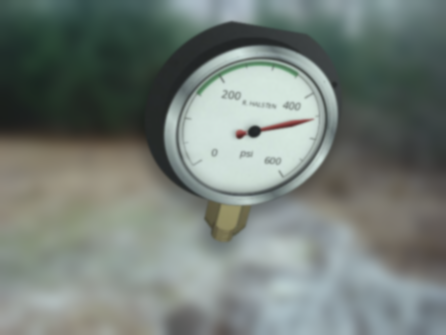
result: 450,psi
